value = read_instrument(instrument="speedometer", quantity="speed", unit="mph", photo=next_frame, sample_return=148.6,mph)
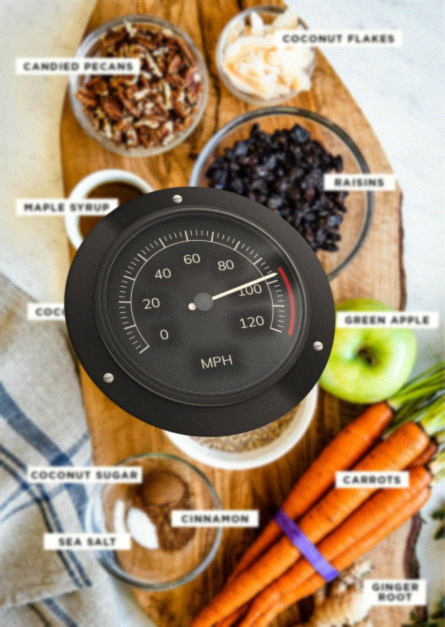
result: 98,mph
